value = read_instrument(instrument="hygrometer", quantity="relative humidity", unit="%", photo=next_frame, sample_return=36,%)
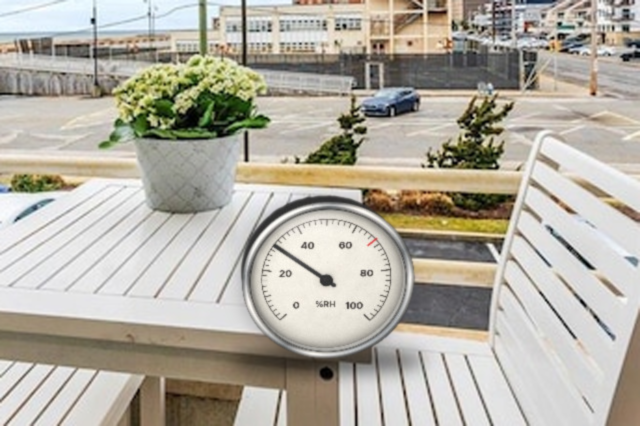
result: 30,%
